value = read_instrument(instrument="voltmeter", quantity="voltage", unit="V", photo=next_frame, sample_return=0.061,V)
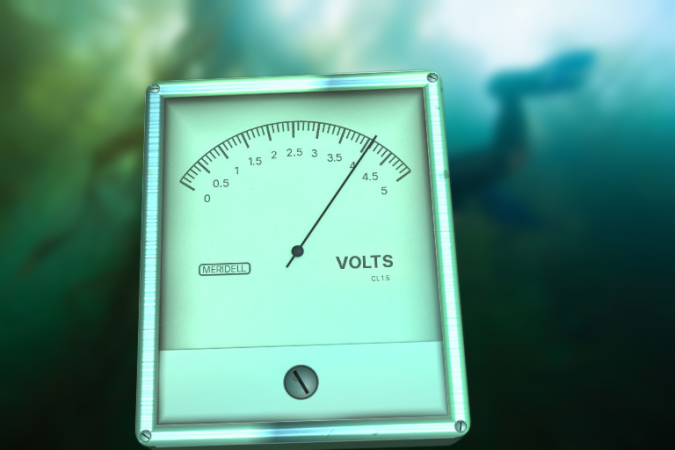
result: 4.1,V
